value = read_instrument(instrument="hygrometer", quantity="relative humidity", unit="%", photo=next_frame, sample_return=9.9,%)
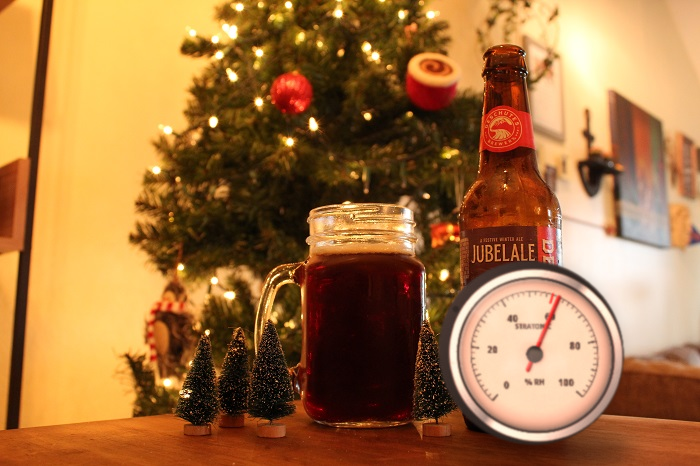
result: 60,%
